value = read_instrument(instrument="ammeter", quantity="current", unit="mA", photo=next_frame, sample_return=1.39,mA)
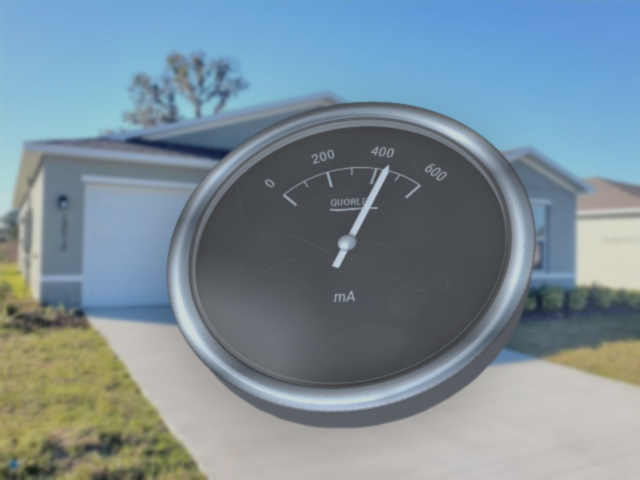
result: 450,mA
